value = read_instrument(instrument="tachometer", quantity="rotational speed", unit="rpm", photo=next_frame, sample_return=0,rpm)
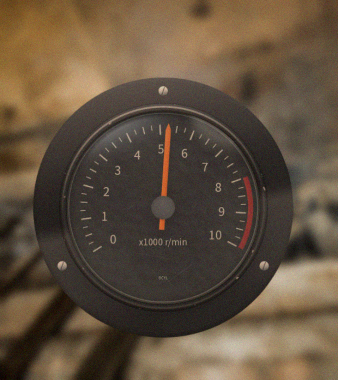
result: 5250,rpm
